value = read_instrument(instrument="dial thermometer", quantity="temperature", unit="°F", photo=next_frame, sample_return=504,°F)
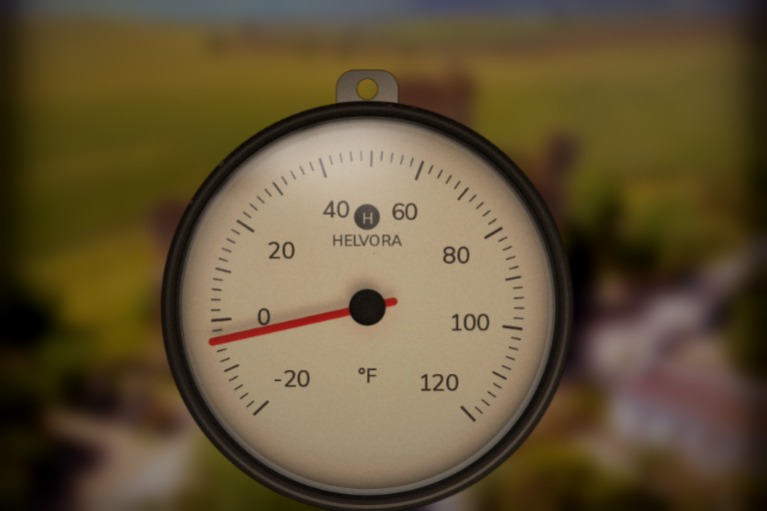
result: -4,°F
